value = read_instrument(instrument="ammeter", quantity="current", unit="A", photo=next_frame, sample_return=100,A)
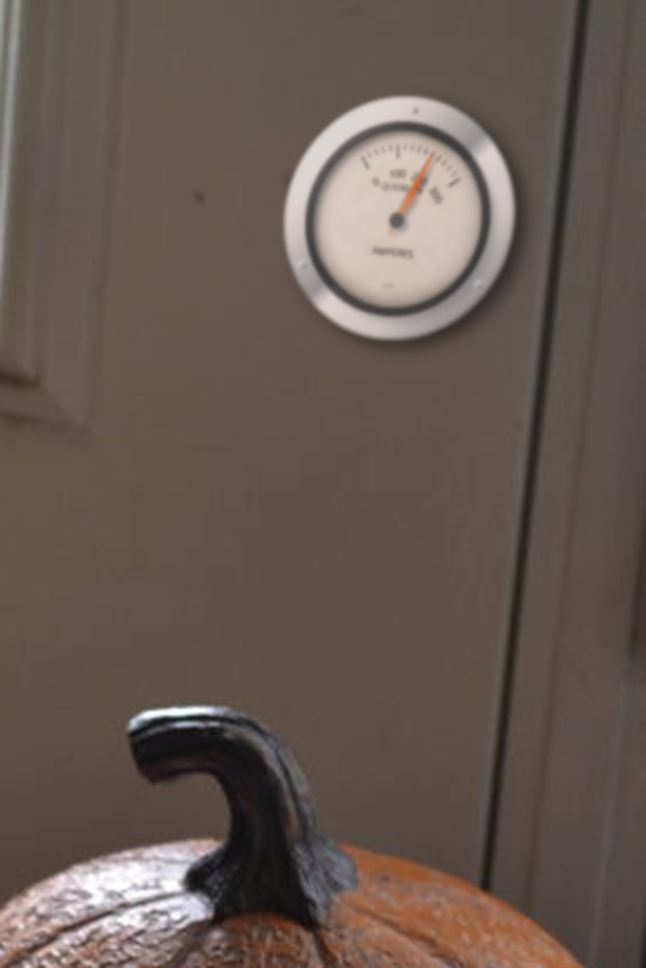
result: 200,A
